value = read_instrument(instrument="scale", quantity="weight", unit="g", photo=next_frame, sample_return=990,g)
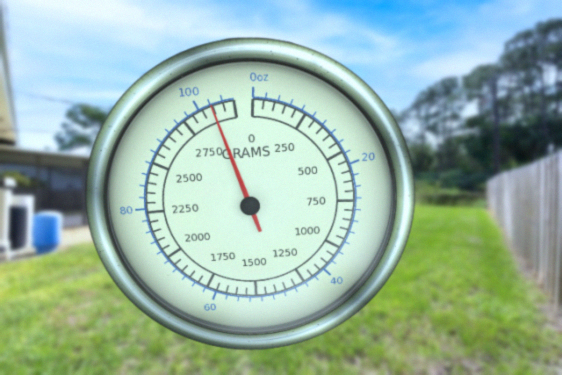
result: 2900,g
